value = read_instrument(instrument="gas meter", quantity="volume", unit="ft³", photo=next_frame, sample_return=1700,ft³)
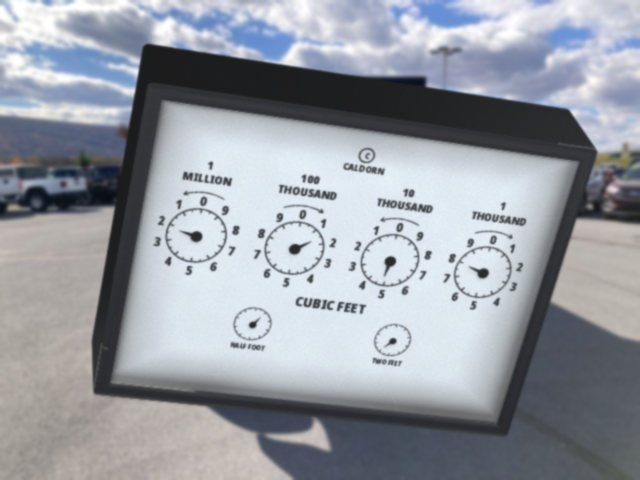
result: 214800,ft³
